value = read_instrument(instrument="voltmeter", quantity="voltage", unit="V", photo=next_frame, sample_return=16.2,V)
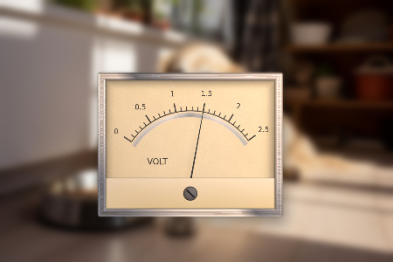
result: 1.5,V
